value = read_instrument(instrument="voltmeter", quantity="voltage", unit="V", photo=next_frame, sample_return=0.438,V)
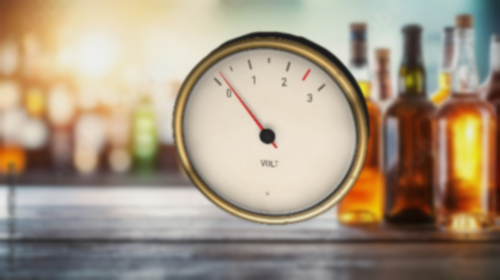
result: 0.25,V
